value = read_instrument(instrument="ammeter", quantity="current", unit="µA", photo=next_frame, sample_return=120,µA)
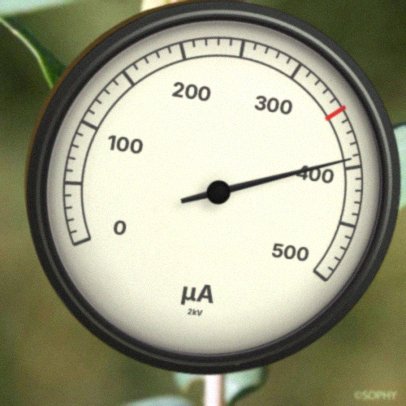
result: 390,µA
